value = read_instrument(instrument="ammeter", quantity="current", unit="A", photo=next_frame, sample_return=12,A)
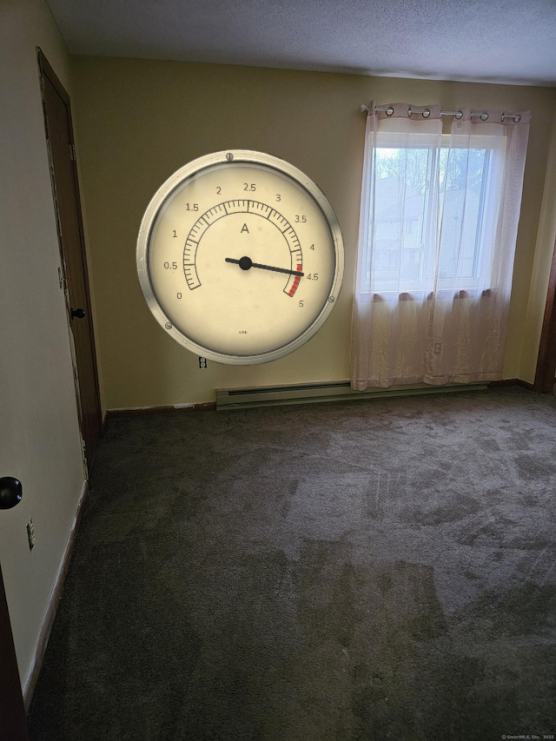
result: 4.5,A
